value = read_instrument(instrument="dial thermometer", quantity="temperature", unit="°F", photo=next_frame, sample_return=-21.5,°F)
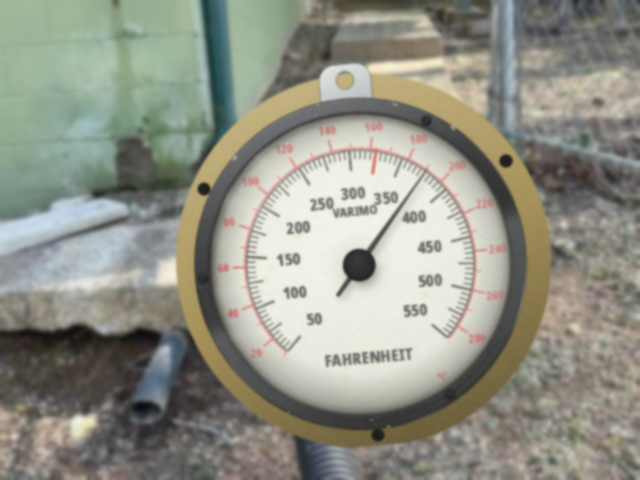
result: 375,°F
